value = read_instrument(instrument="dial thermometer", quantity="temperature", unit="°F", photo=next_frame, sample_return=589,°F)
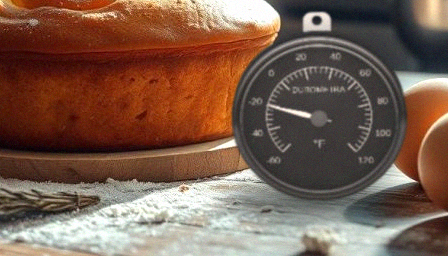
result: -20,°F
